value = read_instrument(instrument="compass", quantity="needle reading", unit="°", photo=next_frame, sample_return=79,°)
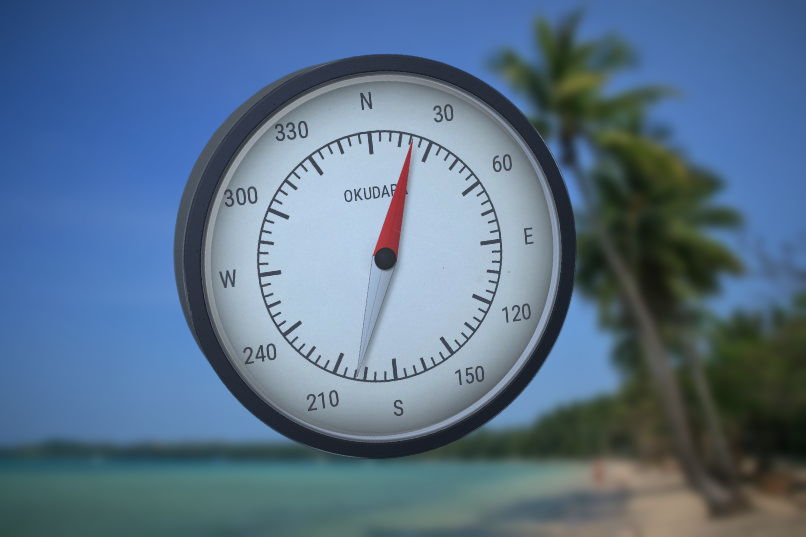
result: 20,°
